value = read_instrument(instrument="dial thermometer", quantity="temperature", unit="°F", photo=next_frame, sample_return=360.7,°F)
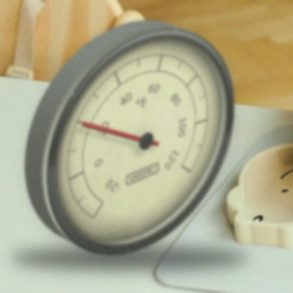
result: 20,°F
